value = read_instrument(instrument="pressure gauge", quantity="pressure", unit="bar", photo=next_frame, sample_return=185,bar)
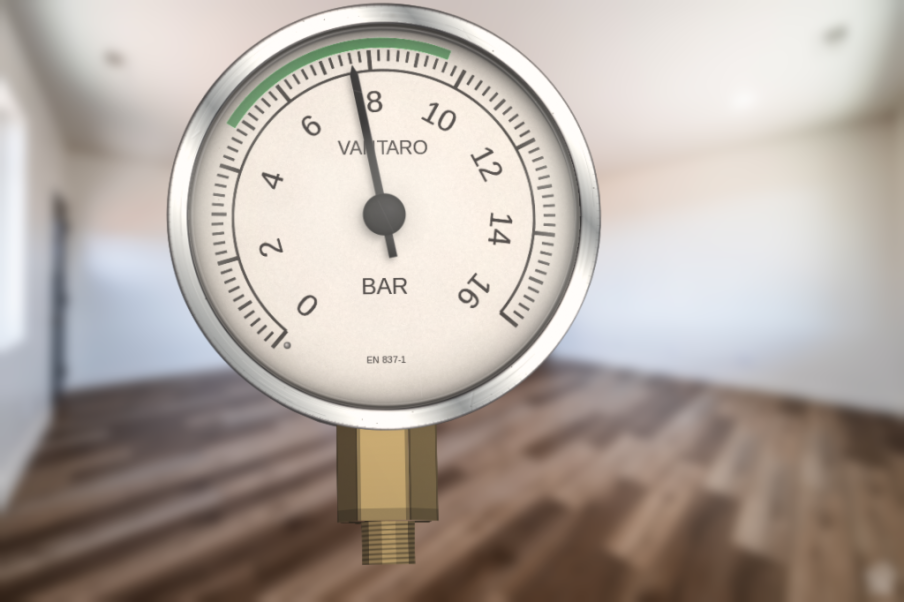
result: 7.6,bar
